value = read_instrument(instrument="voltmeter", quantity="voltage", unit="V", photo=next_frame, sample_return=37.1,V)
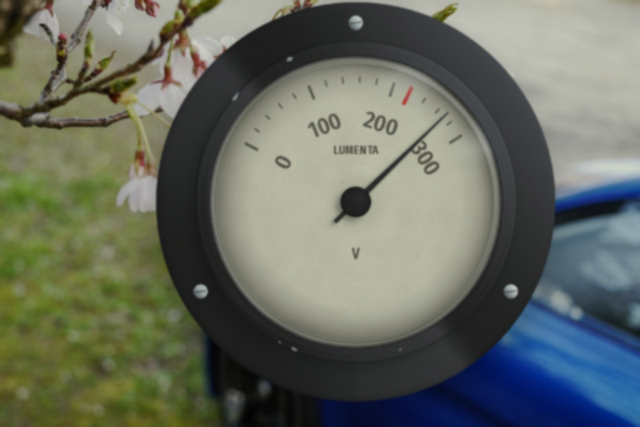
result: 270,V
